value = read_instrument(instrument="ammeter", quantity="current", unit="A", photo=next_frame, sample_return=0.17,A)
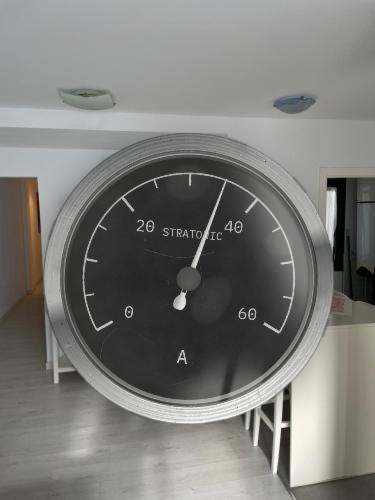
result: 35,A
